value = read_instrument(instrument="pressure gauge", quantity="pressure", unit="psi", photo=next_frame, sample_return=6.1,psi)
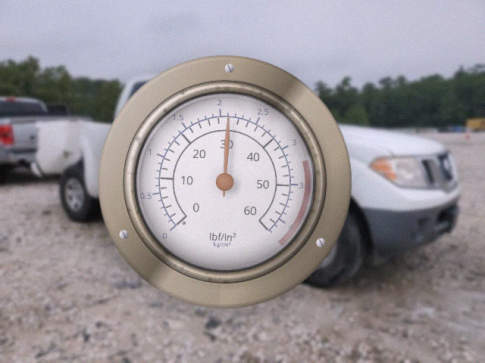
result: 30,psi
